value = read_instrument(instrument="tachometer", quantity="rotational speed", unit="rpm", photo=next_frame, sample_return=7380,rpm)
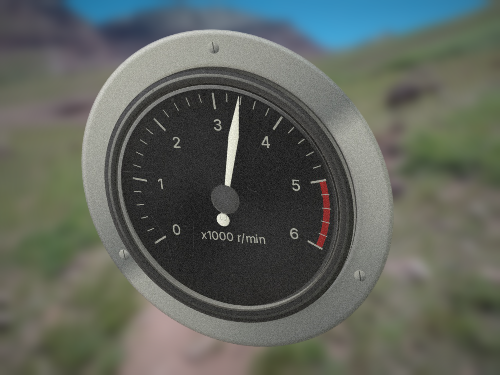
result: 3400,rpm
